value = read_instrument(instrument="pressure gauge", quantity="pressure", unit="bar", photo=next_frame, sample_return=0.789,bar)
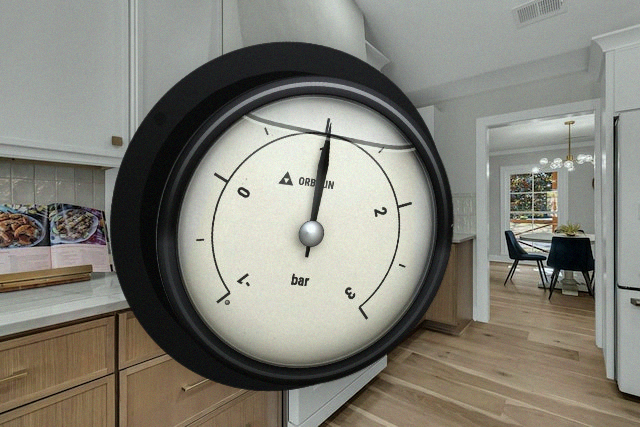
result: 1,bar
